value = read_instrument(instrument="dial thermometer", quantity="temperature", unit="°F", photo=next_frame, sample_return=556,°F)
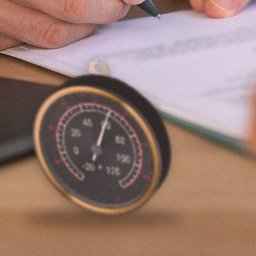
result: 60,°F
